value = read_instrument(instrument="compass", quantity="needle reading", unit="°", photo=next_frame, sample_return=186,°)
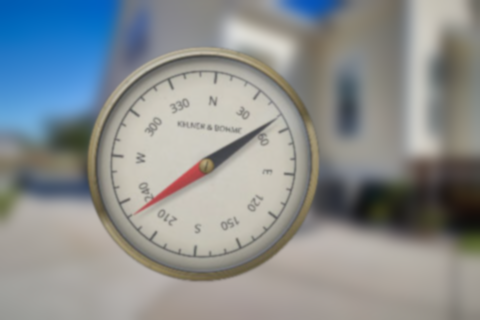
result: 230,°
